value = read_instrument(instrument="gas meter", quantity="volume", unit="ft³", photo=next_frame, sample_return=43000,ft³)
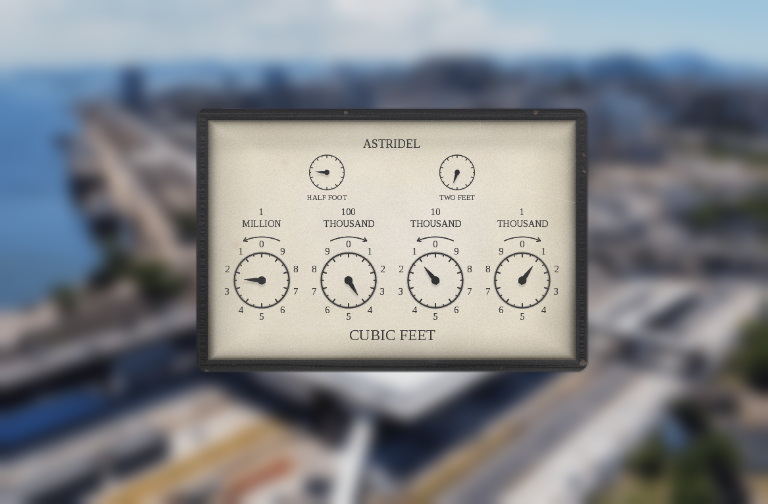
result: 241100,ft³
